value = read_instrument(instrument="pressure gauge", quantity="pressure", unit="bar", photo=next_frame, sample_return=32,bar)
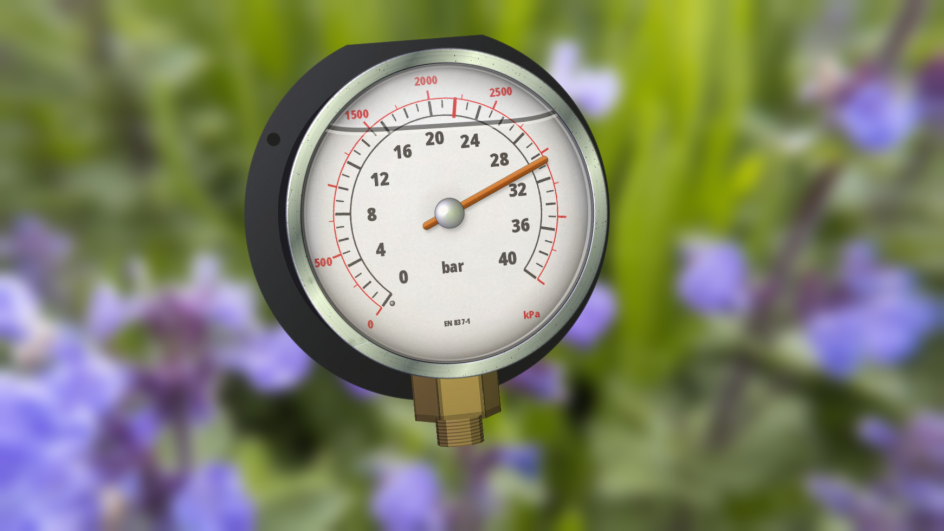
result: 30.5,bar
